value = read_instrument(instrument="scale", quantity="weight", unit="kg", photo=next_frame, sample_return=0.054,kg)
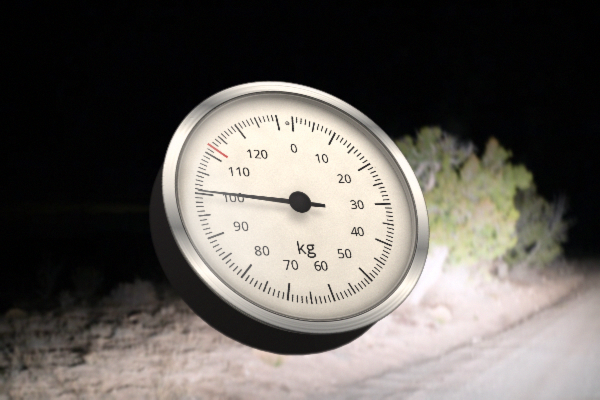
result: 100,kg
